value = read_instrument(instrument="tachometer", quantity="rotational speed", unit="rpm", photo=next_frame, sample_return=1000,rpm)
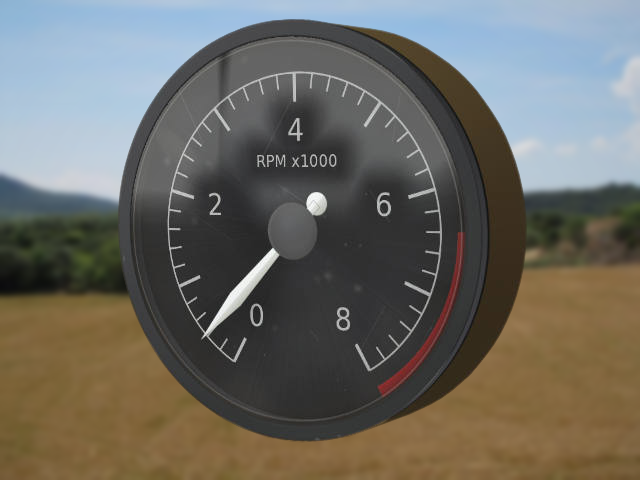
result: 400,rpm
